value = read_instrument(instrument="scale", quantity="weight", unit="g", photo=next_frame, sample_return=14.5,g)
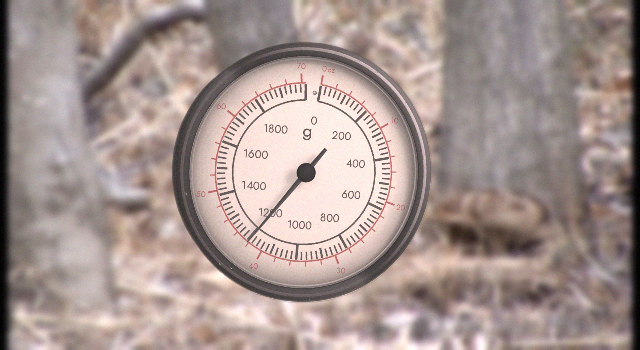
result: 1200,g
